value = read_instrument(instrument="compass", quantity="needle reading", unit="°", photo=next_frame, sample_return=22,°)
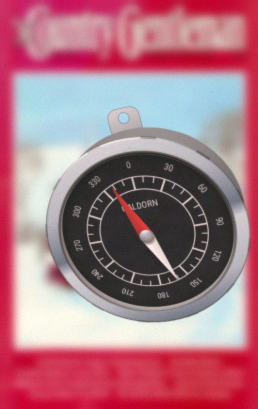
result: 340,°
